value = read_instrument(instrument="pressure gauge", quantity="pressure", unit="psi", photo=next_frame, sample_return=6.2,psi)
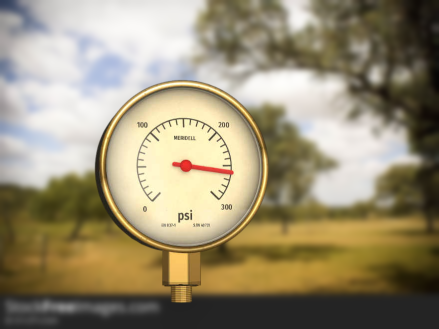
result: 260,psi
